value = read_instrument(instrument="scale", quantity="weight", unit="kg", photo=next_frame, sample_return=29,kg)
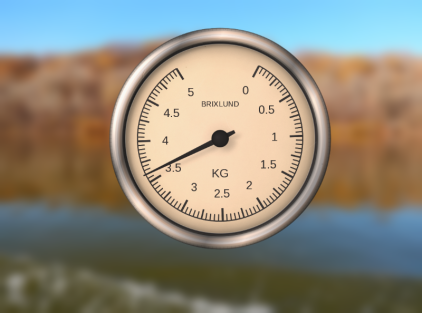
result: 3.6,kg
